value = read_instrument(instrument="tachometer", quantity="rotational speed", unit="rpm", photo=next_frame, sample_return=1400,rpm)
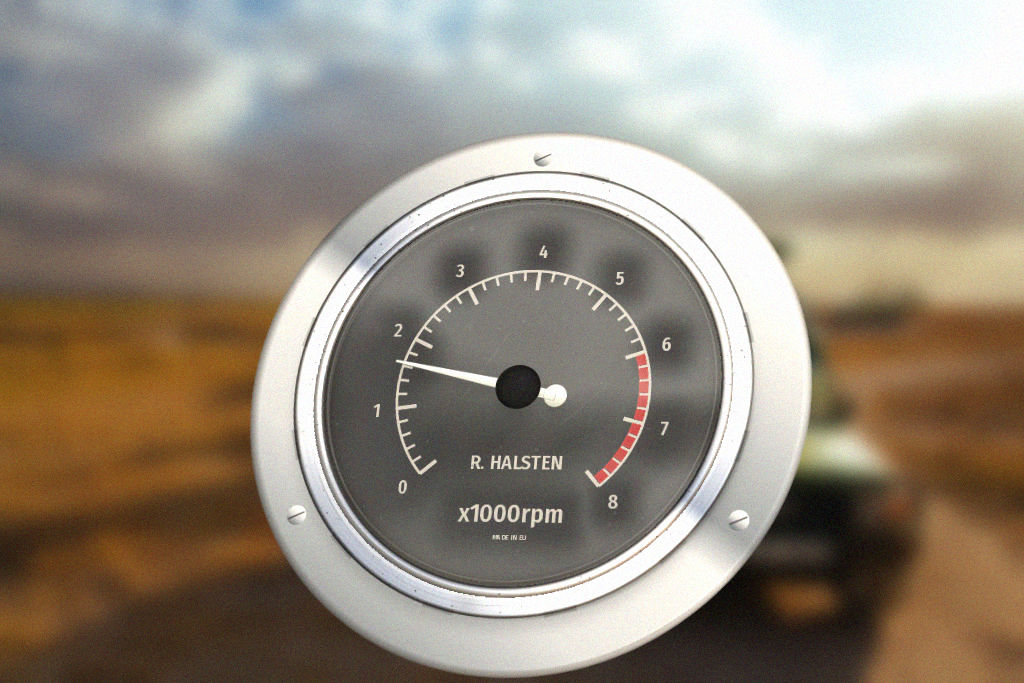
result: 1600,rpm
